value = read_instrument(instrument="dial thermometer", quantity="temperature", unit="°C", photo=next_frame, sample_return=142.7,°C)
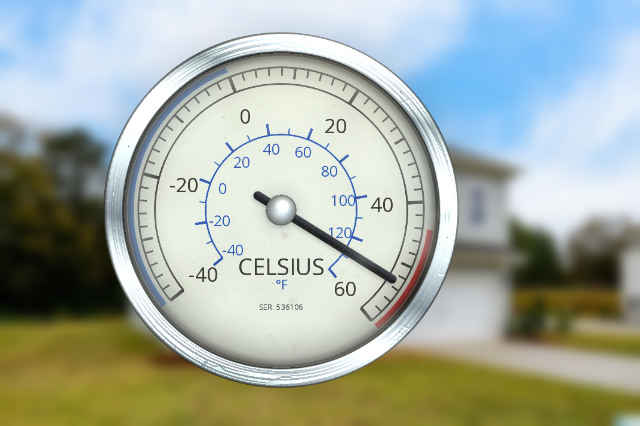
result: 53,°C
